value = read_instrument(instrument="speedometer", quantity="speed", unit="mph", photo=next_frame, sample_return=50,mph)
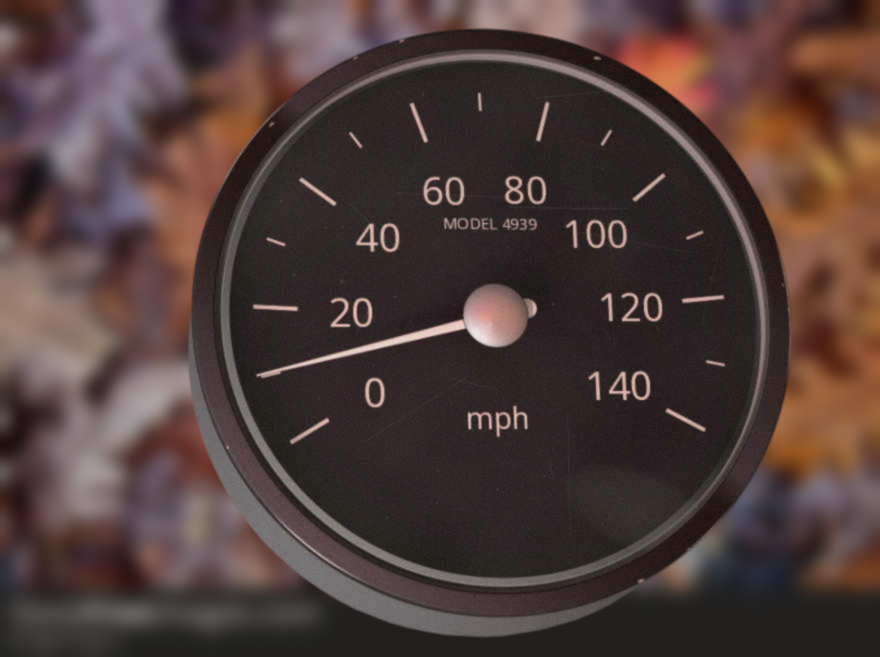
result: 10,mph
